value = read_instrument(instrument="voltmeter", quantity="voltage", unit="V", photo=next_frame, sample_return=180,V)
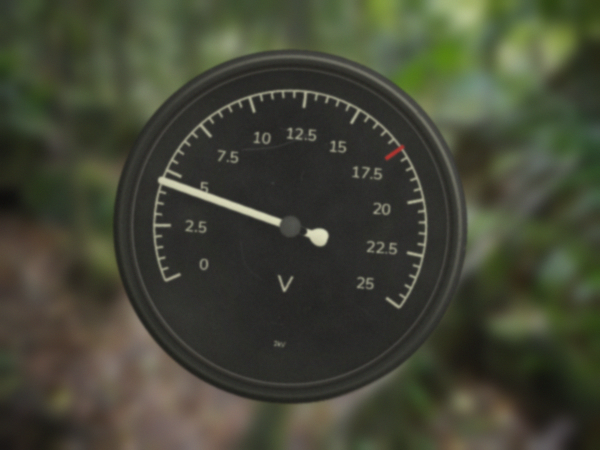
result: 4.5,V
